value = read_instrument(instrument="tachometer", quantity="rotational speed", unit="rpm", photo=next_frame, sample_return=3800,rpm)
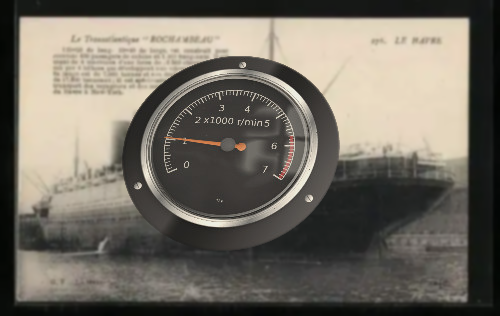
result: 1000,rpm
